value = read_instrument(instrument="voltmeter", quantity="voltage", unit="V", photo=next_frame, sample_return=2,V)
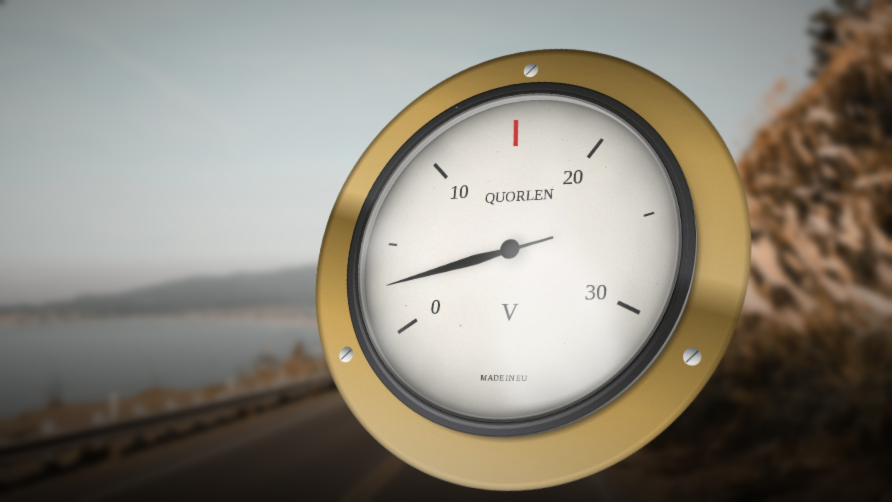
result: 2.5,V
